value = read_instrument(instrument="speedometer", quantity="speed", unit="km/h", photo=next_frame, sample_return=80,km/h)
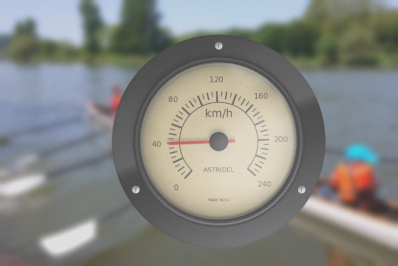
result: 40,km/h
